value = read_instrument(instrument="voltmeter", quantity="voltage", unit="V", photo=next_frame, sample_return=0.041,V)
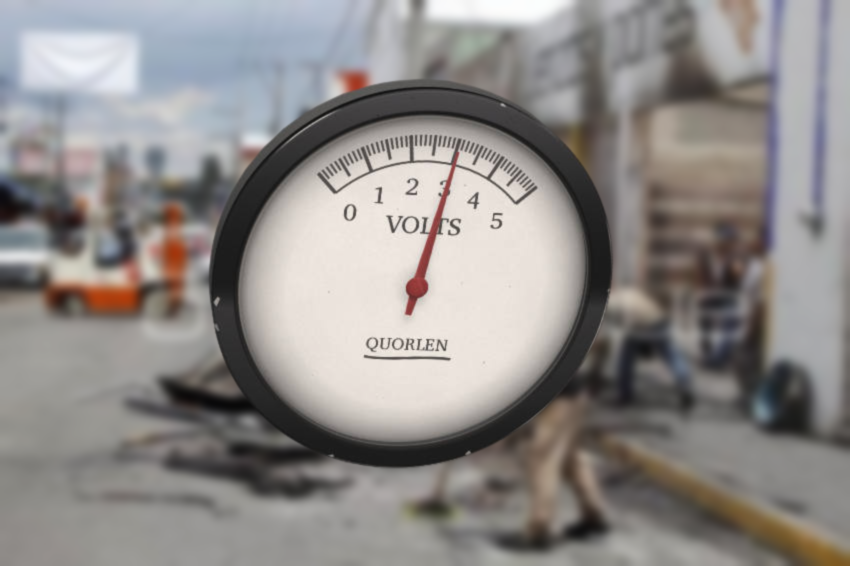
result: 3,V
